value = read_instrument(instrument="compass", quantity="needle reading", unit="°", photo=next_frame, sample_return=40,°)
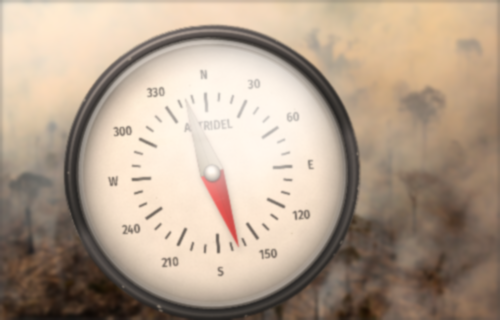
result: 165,°
